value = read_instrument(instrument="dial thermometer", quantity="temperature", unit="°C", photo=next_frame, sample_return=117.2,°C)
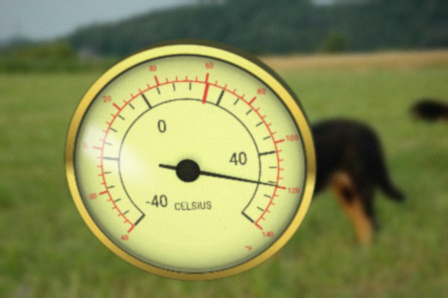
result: 48,°C
